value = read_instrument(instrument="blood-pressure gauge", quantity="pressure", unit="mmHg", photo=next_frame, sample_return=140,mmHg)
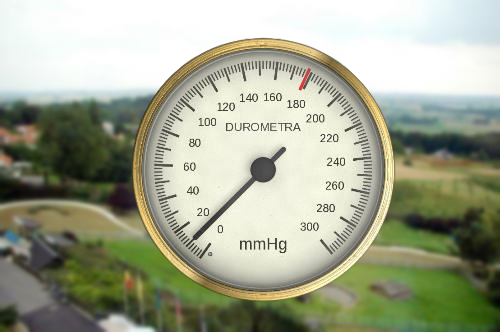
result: 10,mmHg
